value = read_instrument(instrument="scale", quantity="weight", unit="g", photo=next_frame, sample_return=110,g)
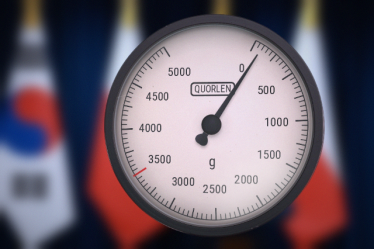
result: 100,g
